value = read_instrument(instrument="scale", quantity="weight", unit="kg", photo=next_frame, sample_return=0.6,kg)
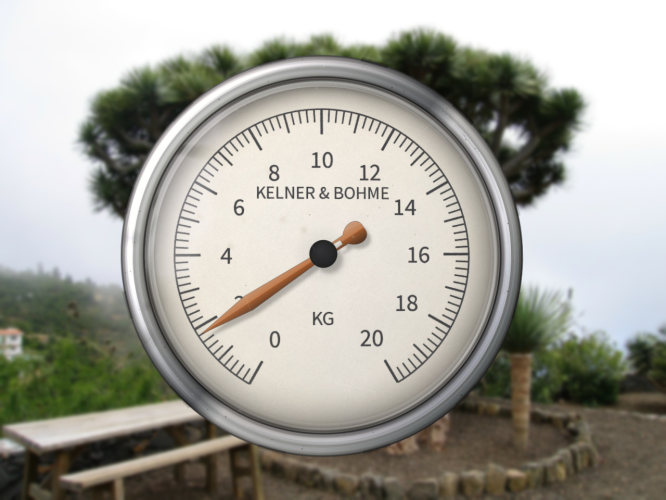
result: 1.8,kg
